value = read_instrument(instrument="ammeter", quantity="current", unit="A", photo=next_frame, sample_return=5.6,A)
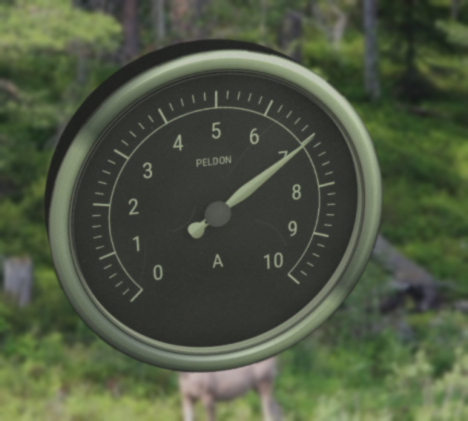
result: 7,A
